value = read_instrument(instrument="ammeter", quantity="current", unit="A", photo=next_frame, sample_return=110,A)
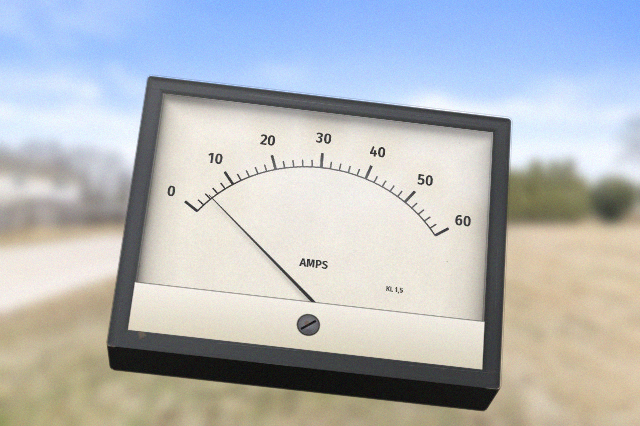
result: 4,A
